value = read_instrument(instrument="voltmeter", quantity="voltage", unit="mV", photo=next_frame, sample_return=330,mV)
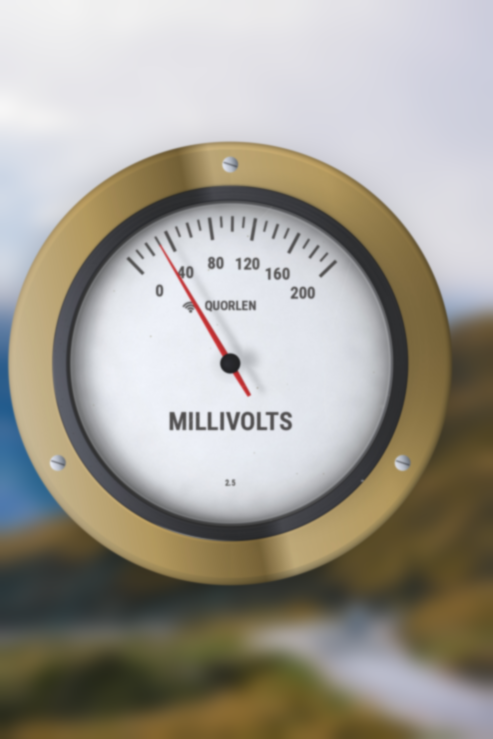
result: 30,mV
